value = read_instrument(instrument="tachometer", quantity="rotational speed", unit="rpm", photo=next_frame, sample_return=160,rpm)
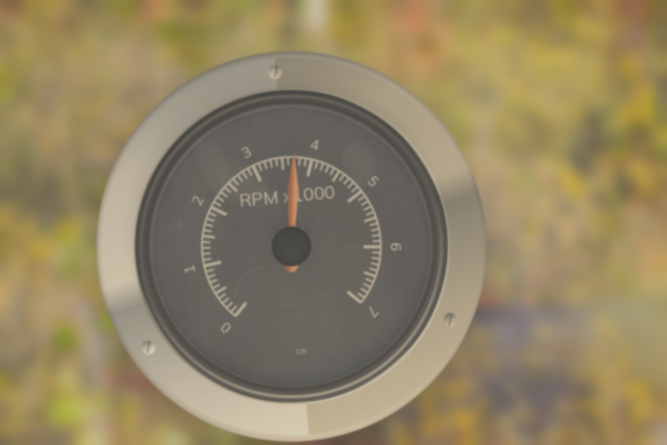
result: 3700,rpm
